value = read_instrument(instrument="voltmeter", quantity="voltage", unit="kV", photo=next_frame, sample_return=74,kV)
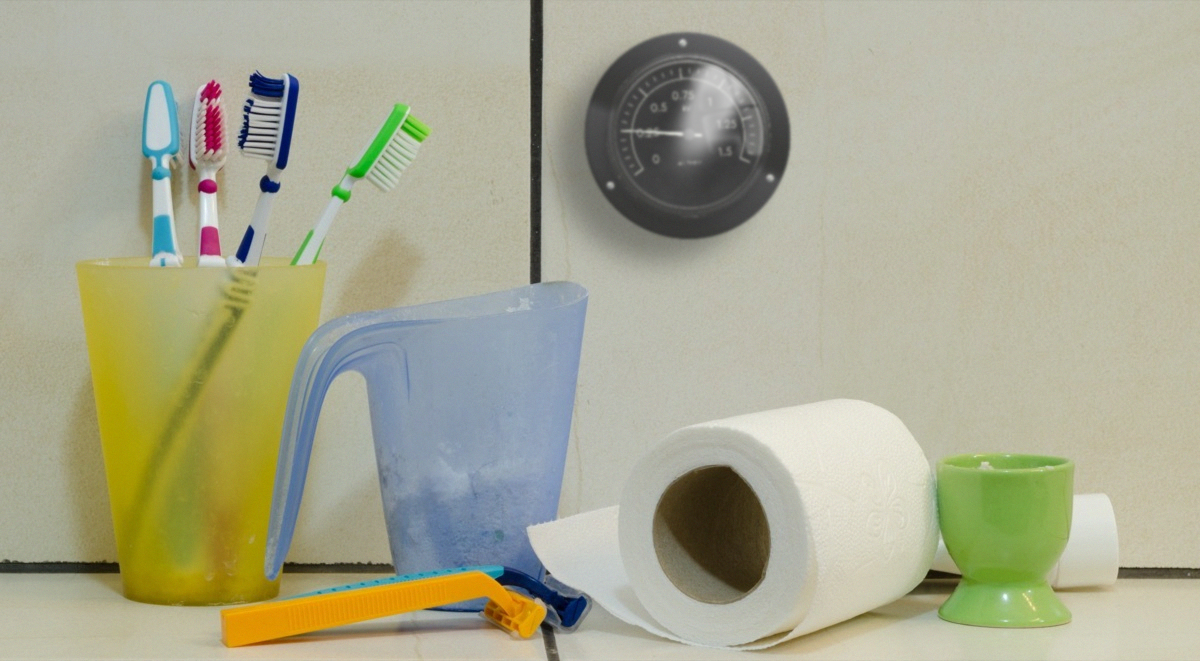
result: 0.25,kV
